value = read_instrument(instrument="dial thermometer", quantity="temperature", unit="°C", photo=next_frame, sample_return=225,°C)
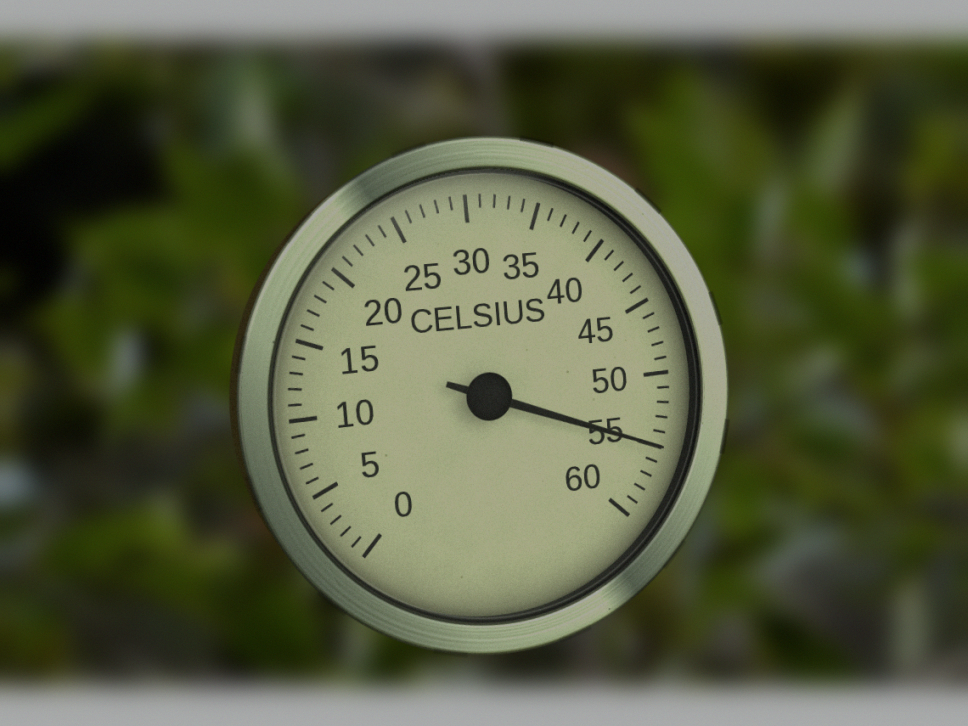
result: 55,°C
